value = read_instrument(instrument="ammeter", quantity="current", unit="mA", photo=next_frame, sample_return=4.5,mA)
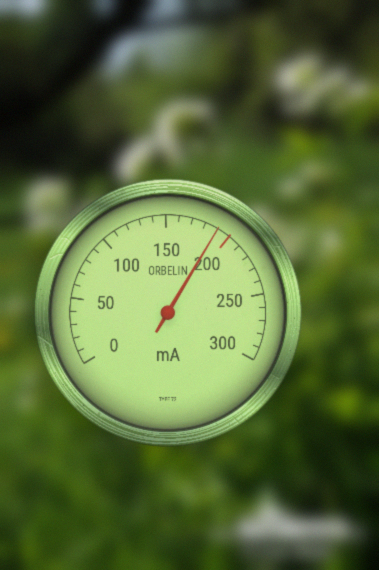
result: 190,mA
